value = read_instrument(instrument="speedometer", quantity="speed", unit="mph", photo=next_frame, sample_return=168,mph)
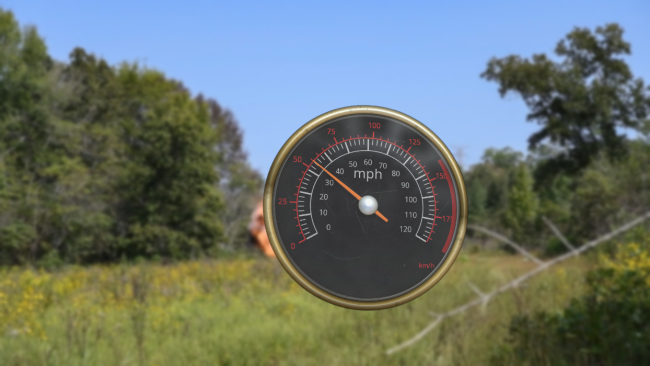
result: 34,mph
